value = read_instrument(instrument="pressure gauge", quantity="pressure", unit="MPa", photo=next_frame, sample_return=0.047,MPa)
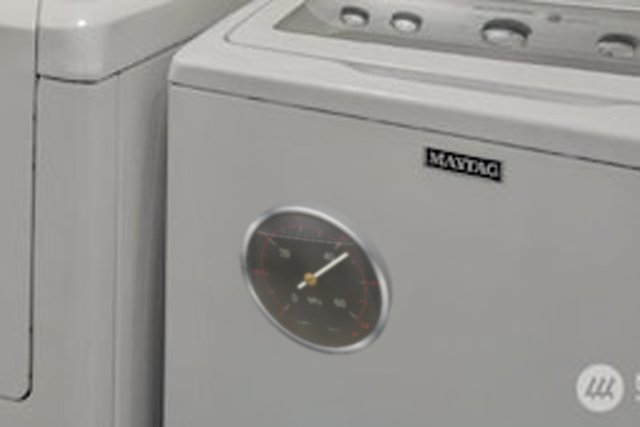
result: 42.5,MPa
